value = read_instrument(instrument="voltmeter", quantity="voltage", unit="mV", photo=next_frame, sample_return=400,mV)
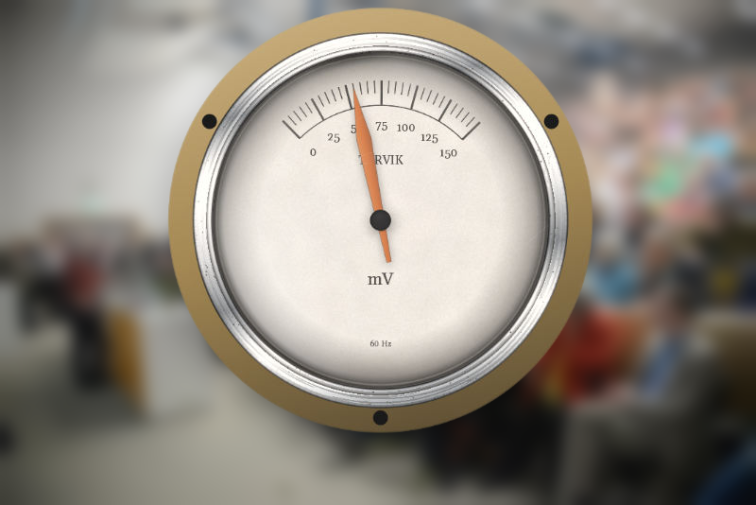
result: 55,mV
